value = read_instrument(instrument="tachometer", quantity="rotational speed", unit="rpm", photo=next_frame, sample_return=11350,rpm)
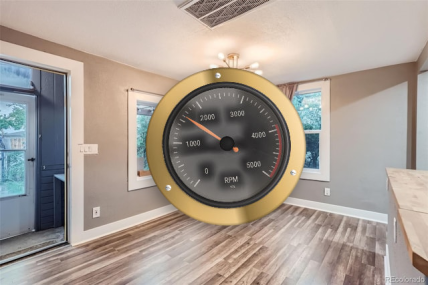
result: 1600,rpm
